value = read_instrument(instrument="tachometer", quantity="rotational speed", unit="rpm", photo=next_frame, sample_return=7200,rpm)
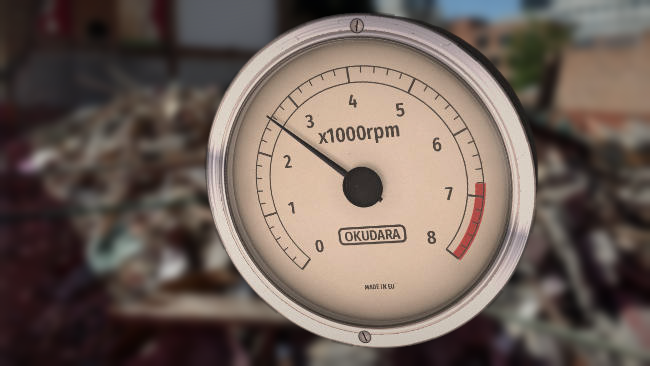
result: 2600,rpm
